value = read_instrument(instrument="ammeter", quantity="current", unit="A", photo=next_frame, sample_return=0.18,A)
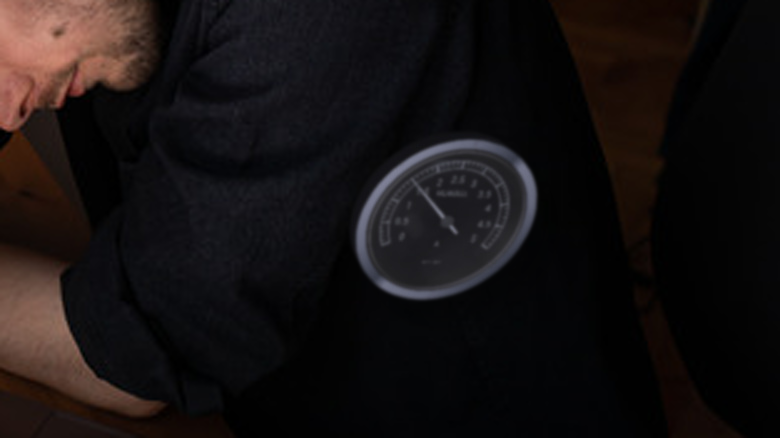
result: 1.5,A
